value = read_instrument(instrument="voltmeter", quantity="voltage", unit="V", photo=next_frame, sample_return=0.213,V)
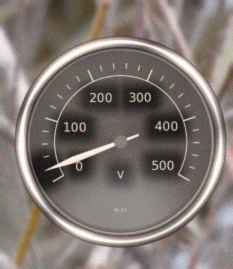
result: 20,V
